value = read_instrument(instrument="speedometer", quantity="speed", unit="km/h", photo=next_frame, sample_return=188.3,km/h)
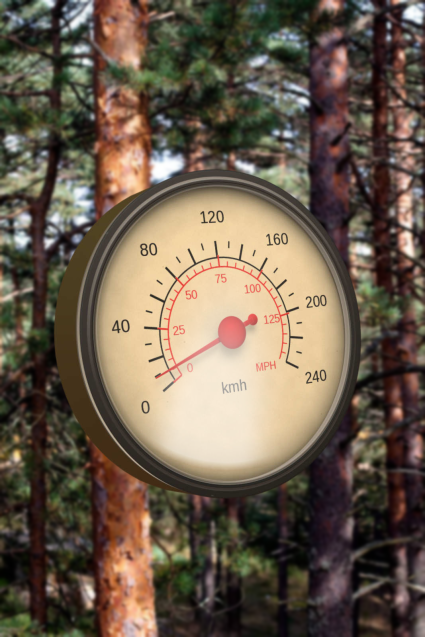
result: 10,km/h
